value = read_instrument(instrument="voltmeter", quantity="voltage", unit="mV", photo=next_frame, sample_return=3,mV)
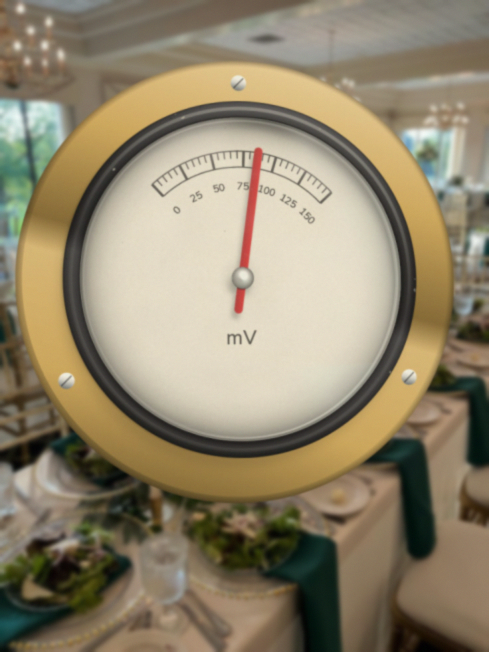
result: 85,mV
